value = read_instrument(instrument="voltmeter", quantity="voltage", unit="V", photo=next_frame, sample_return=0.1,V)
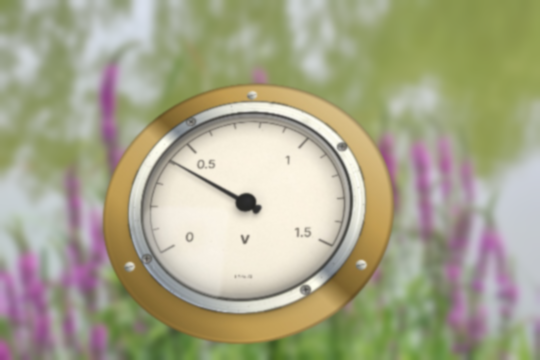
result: 0.4,V
